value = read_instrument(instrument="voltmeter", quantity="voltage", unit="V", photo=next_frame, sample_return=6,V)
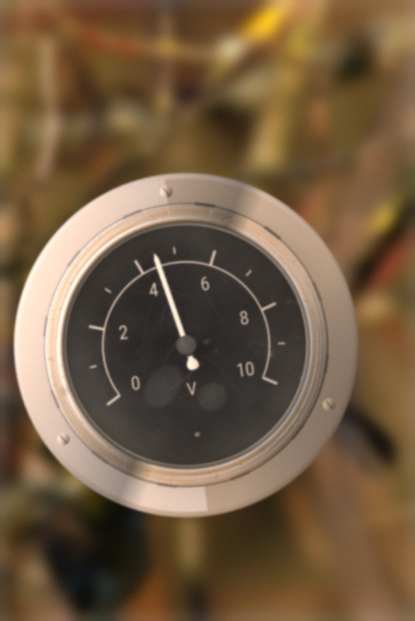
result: 4.5,V
